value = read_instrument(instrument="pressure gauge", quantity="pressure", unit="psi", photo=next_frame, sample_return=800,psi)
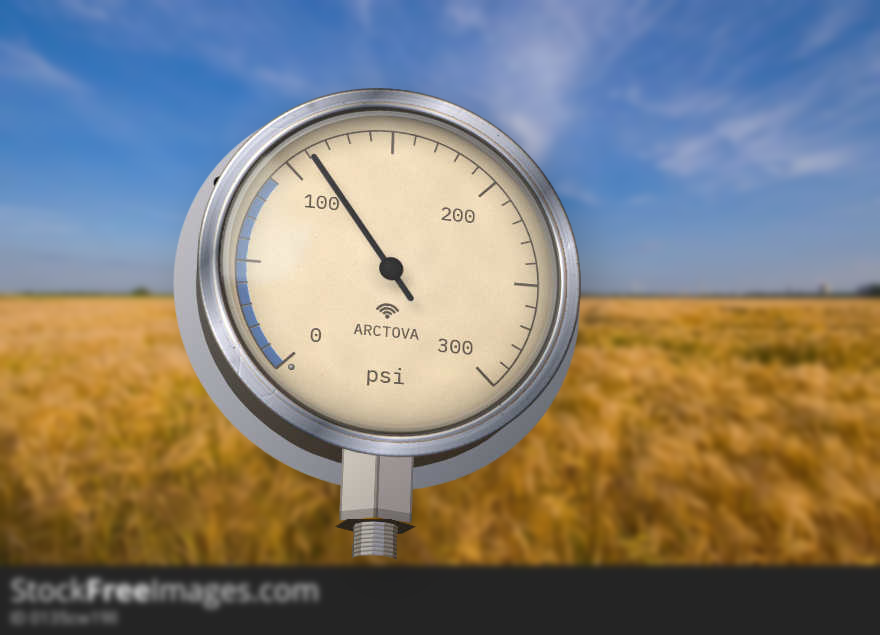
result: 110,psi
